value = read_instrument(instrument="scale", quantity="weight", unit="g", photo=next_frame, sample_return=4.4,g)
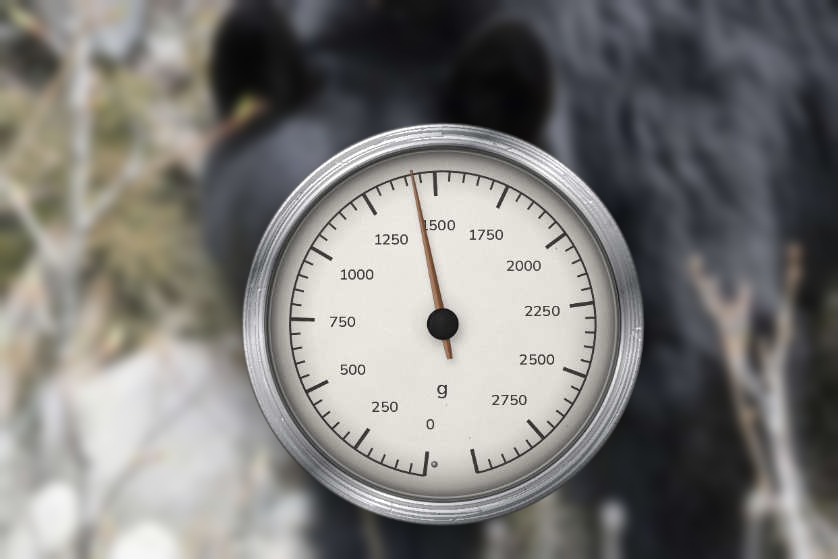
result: 1425,g
